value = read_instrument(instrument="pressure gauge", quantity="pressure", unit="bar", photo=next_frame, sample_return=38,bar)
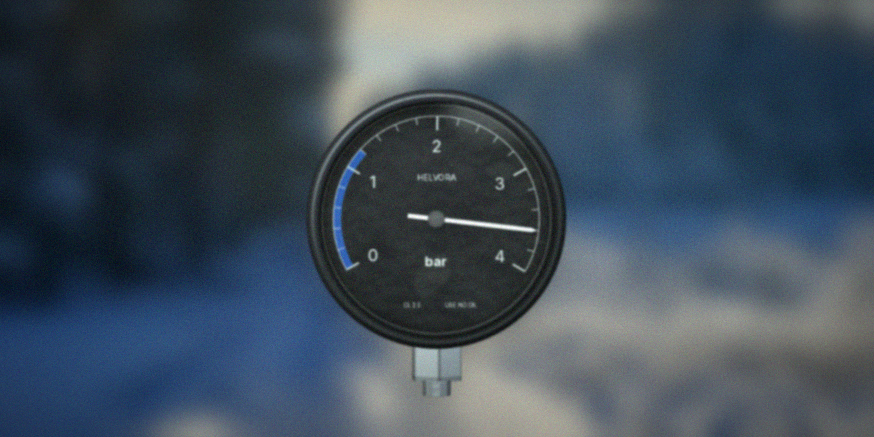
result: 3.6,bar
